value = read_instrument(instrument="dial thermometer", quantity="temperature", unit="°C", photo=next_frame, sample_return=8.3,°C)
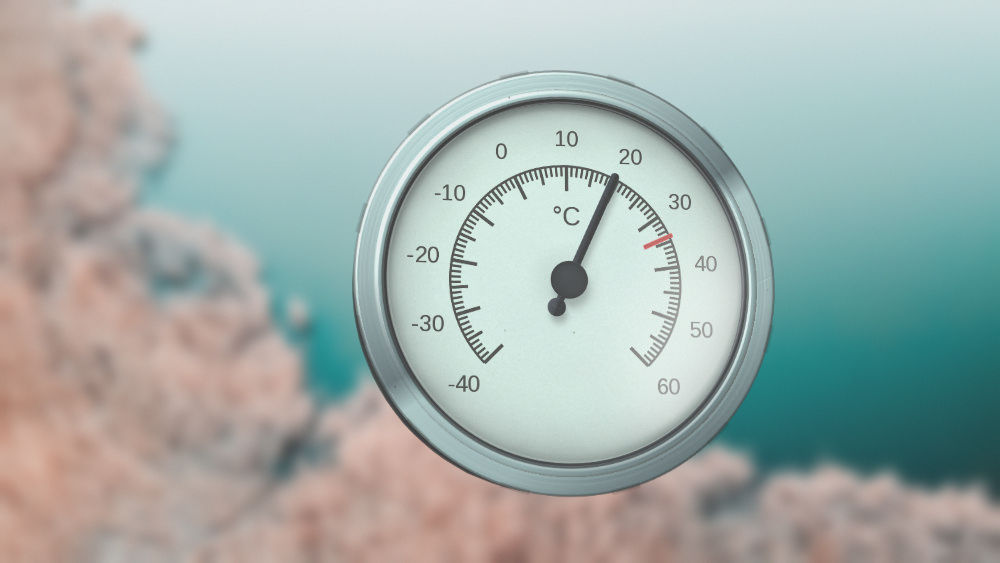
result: 19,°C
